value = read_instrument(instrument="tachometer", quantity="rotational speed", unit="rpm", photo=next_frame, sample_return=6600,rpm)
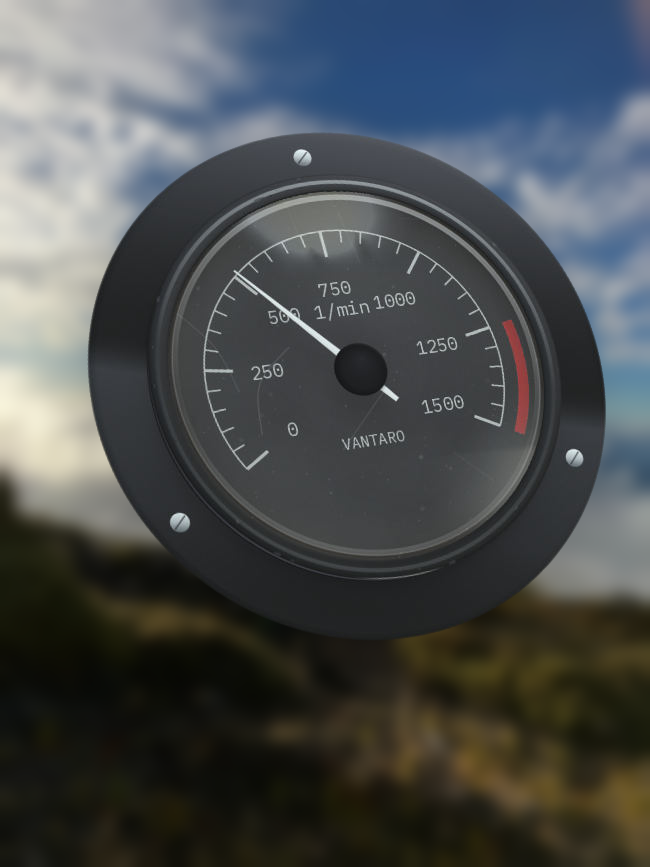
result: 500,rpm
